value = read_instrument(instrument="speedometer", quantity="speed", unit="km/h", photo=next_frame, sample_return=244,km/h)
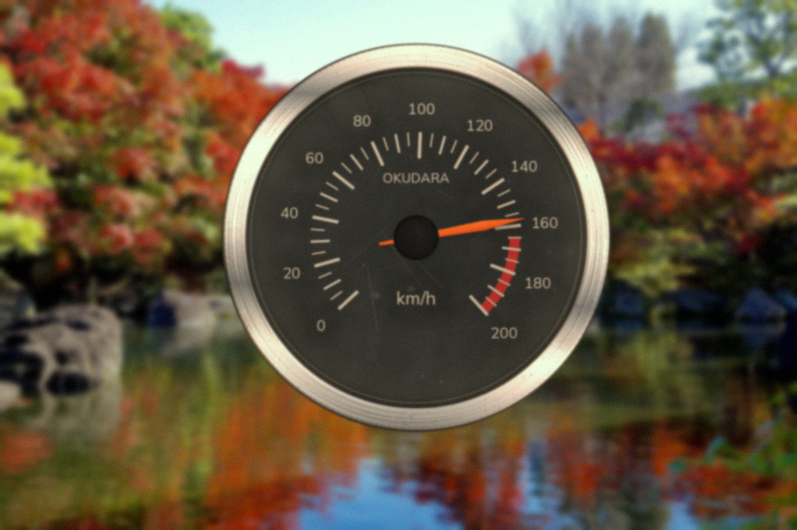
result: 157.5,km/h
